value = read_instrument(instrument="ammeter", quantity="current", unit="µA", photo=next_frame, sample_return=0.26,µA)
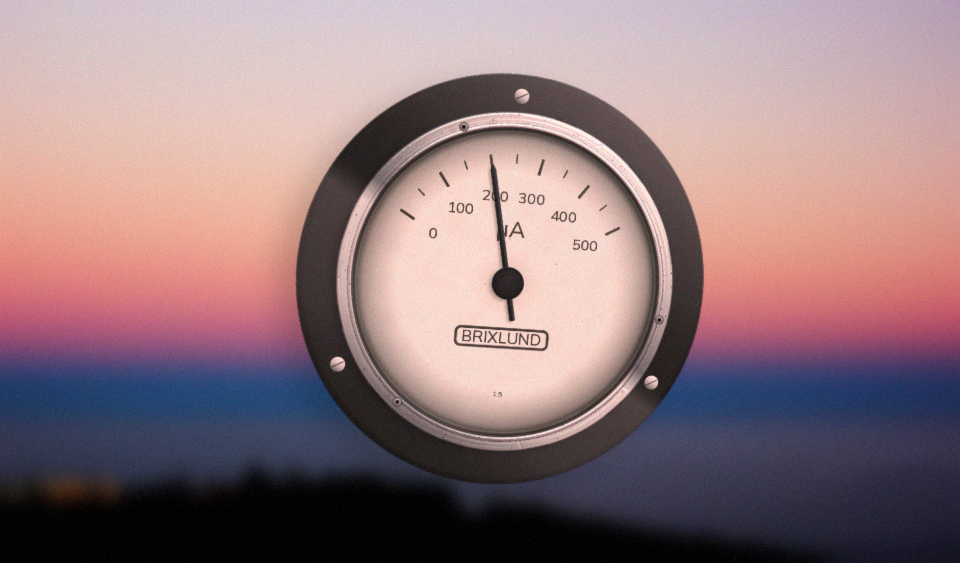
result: 200,µA
